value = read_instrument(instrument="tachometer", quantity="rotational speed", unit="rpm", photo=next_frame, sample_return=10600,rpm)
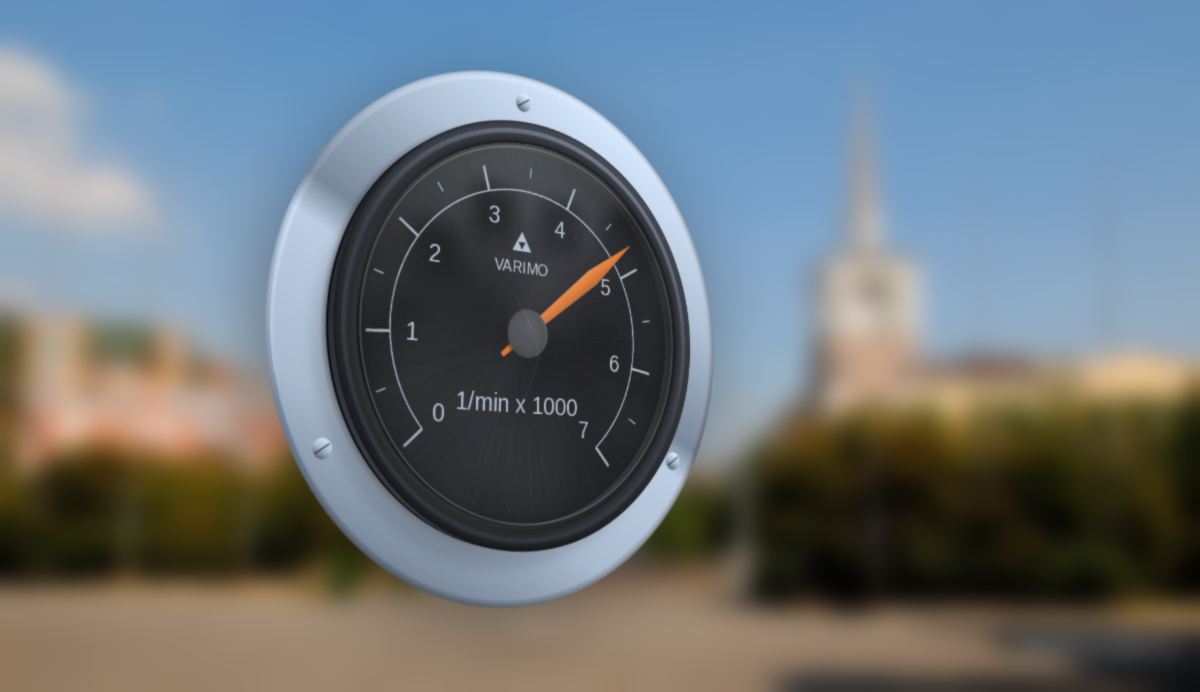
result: 4750,rpm
